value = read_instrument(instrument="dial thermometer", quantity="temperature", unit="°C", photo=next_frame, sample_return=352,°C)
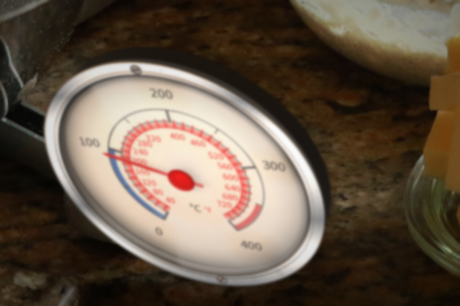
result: 100,°C
